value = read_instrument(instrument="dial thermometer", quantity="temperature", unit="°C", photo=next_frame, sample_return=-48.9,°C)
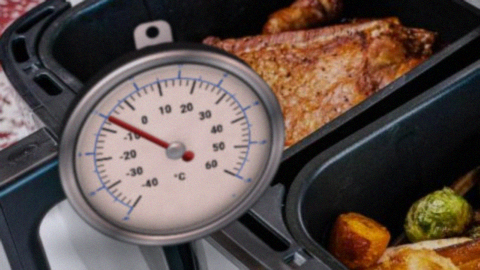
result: -6,°C
